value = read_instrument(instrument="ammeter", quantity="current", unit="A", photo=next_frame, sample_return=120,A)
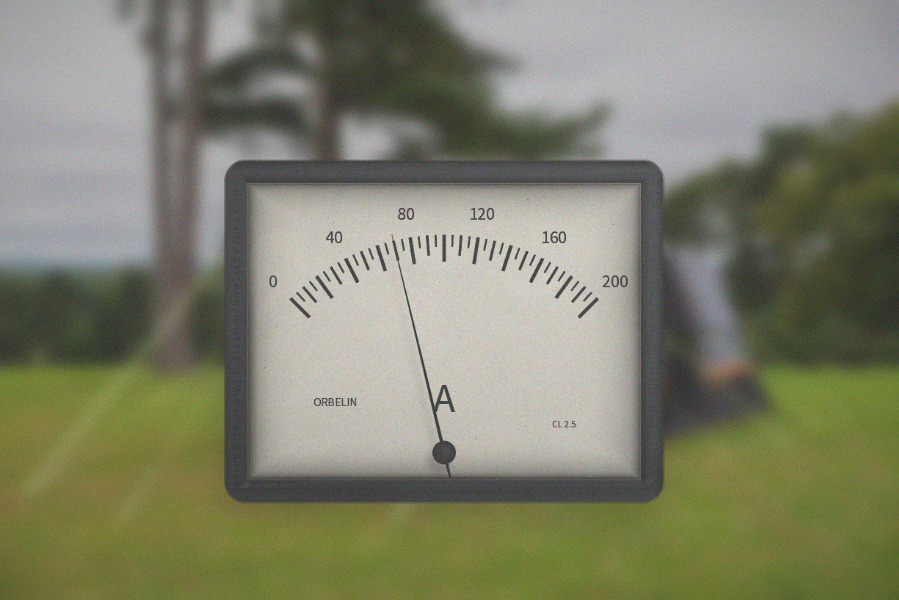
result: 70,A
